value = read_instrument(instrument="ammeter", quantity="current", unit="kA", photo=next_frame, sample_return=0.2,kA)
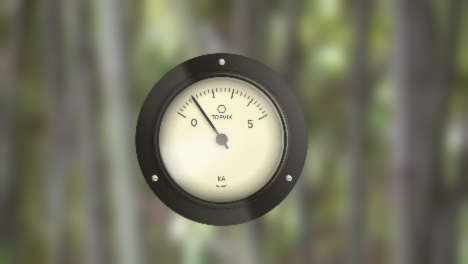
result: 1,kA
